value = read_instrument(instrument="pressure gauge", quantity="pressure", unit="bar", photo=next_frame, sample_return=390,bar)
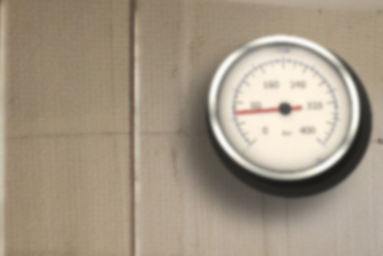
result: 60,bar
